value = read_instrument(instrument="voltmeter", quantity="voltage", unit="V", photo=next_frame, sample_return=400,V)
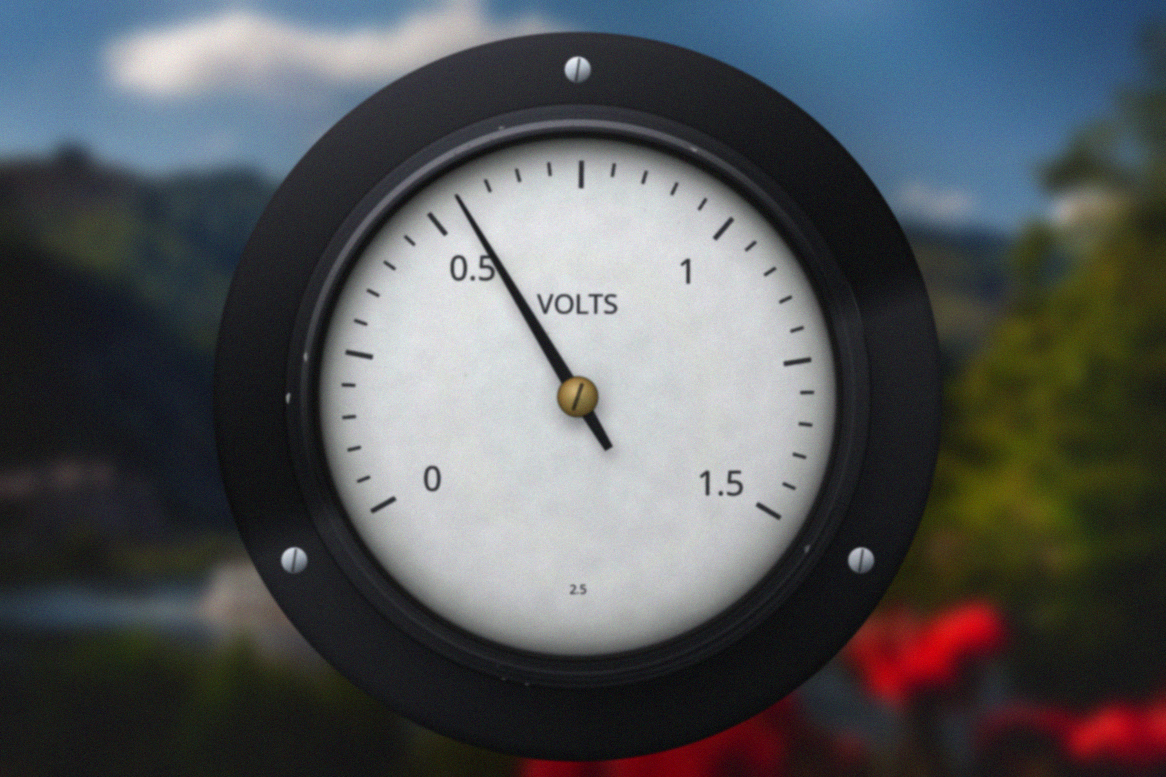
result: 0.55,V
